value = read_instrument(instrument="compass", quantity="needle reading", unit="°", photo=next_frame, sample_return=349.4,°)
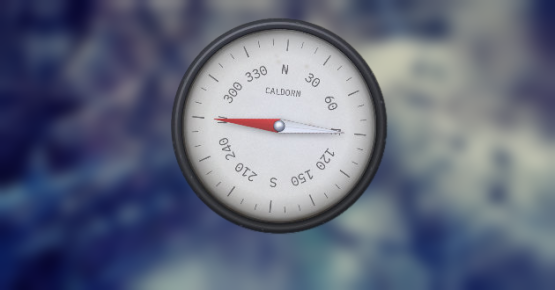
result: 270,°
